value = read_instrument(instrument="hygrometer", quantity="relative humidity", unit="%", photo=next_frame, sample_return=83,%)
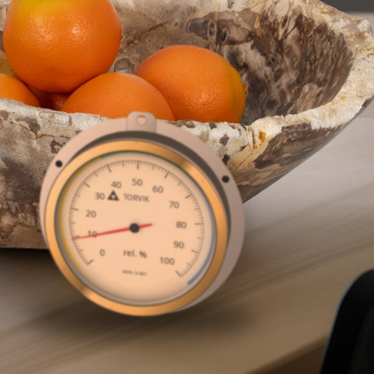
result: 10,%
